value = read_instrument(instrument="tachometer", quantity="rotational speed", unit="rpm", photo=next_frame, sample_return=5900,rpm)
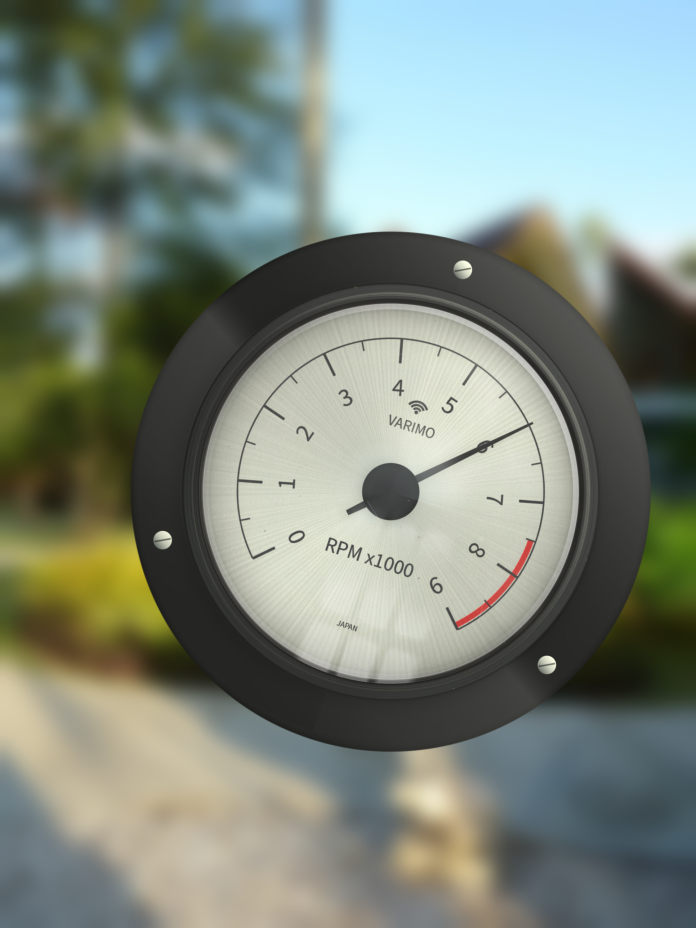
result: 6000,rpm
